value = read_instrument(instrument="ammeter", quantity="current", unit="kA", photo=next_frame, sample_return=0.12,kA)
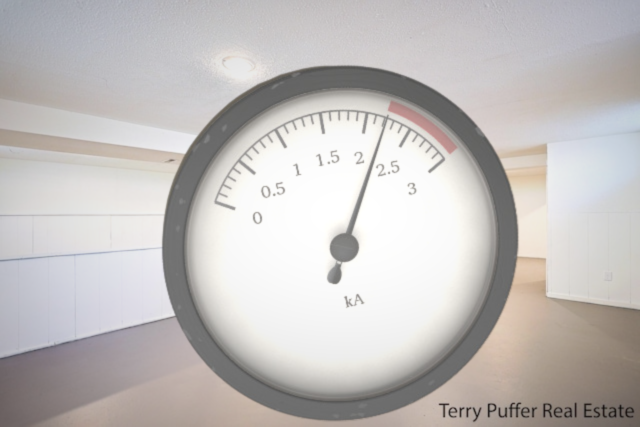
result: 2.2,kA
